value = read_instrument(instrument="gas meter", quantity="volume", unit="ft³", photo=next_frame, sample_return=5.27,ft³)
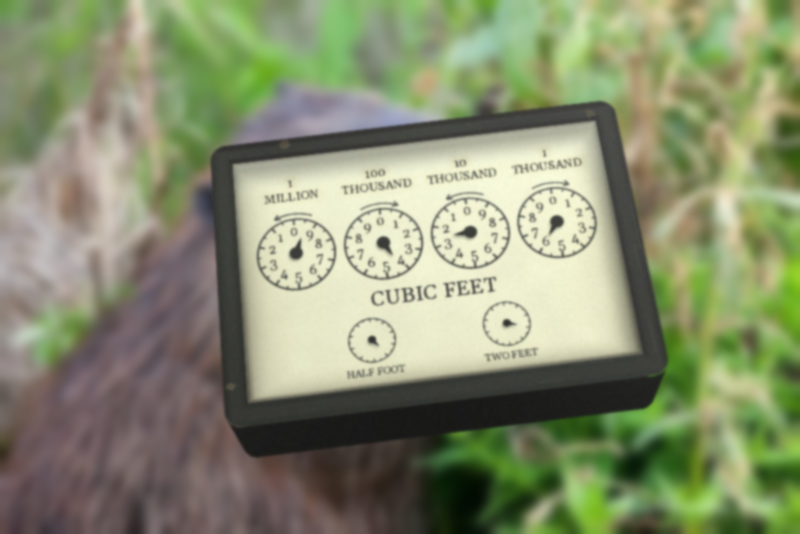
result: 942600,ft³
